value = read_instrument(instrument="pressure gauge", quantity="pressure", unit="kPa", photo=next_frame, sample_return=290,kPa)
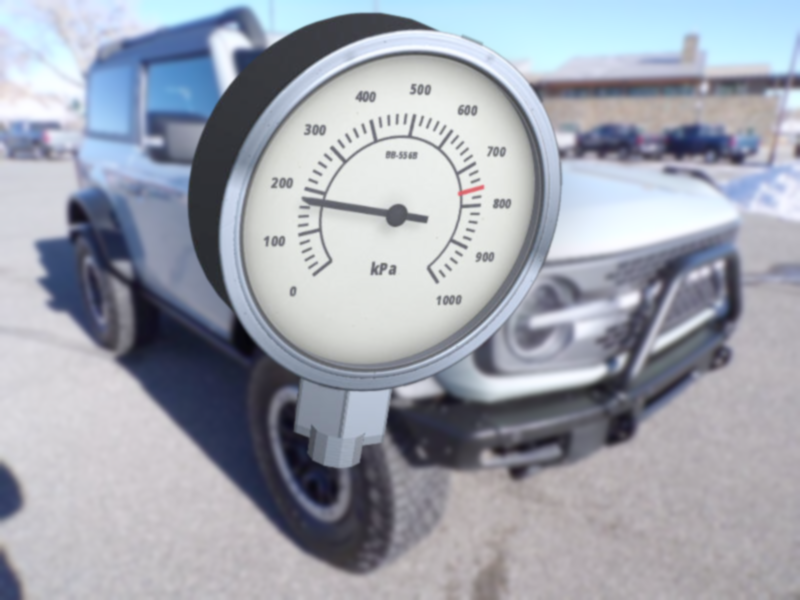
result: 180,kPa
